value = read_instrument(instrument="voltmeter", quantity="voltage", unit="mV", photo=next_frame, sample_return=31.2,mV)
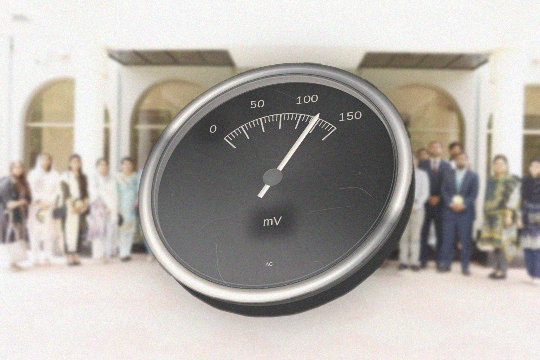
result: 125,mV
